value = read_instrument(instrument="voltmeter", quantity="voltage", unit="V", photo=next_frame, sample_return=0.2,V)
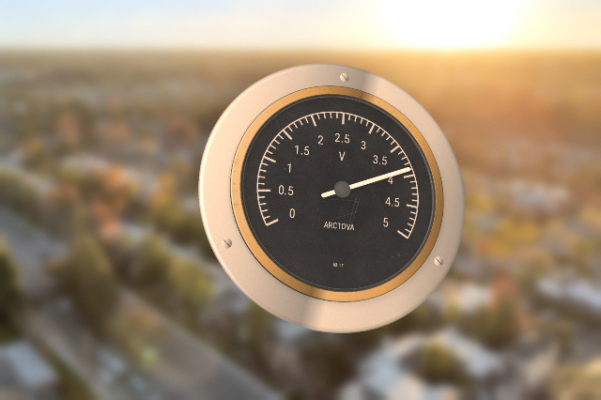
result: 3.9,V
